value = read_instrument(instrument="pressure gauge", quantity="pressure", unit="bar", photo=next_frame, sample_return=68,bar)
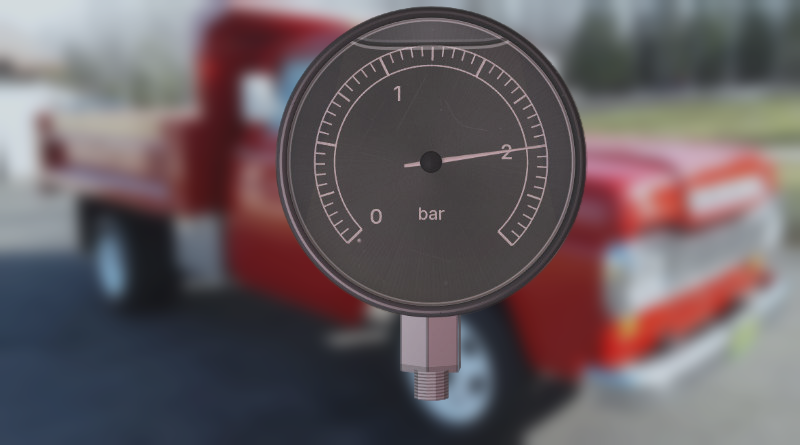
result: 2,bar
